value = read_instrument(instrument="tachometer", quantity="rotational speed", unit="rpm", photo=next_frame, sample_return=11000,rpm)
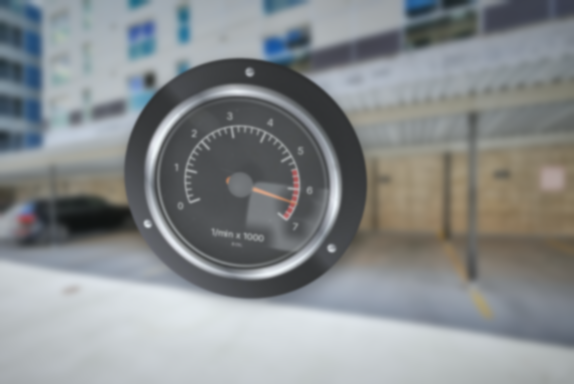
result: 6400,rpm
